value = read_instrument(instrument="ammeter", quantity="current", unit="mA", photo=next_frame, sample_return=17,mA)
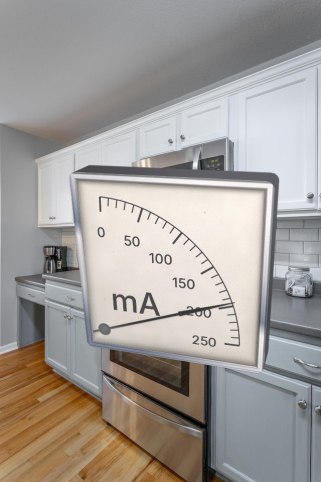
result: 195,mA
